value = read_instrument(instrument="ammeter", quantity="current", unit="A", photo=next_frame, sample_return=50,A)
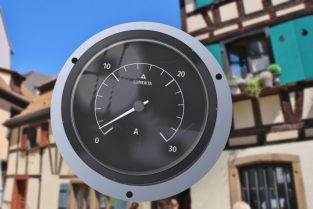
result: 1,A
